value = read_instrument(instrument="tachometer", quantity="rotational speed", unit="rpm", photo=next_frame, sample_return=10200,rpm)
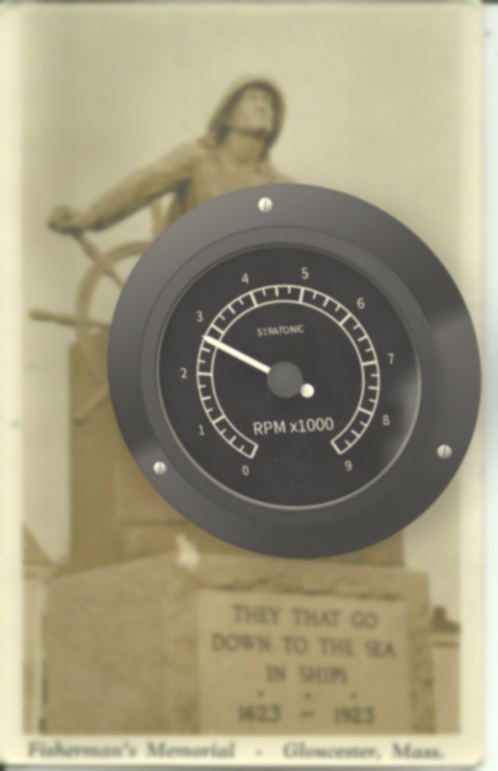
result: 2750,rpm
